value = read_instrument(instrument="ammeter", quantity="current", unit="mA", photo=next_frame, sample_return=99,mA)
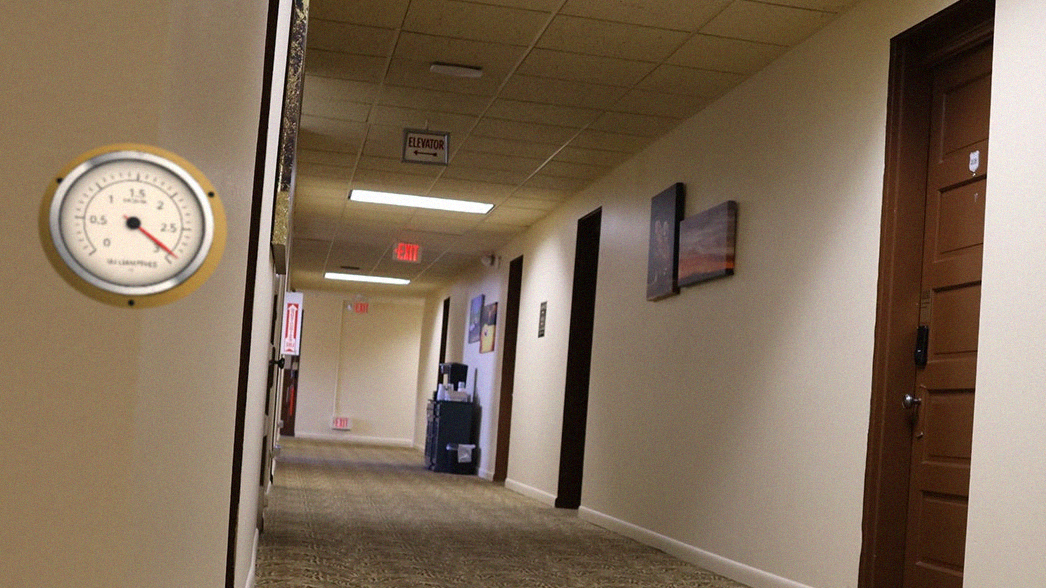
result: 2.9,mA
